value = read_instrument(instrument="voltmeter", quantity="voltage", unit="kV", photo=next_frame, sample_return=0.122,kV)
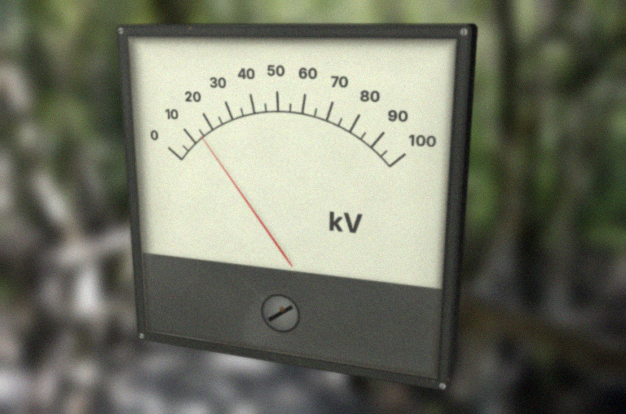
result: 15,kV
